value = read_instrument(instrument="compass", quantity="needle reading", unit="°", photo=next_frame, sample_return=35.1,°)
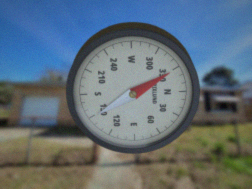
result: 330,°
